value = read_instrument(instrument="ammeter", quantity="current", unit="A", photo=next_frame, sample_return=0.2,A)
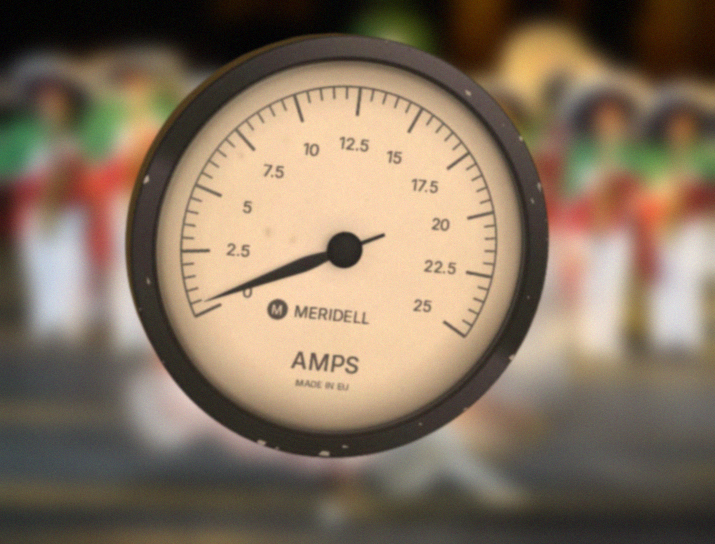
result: 0.5,A
